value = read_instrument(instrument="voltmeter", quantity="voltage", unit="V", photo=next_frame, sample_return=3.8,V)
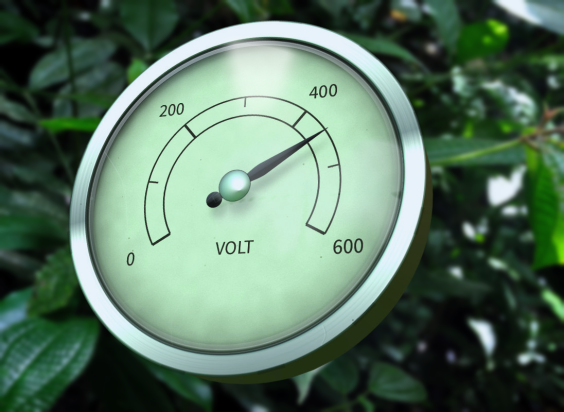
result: 450,V
